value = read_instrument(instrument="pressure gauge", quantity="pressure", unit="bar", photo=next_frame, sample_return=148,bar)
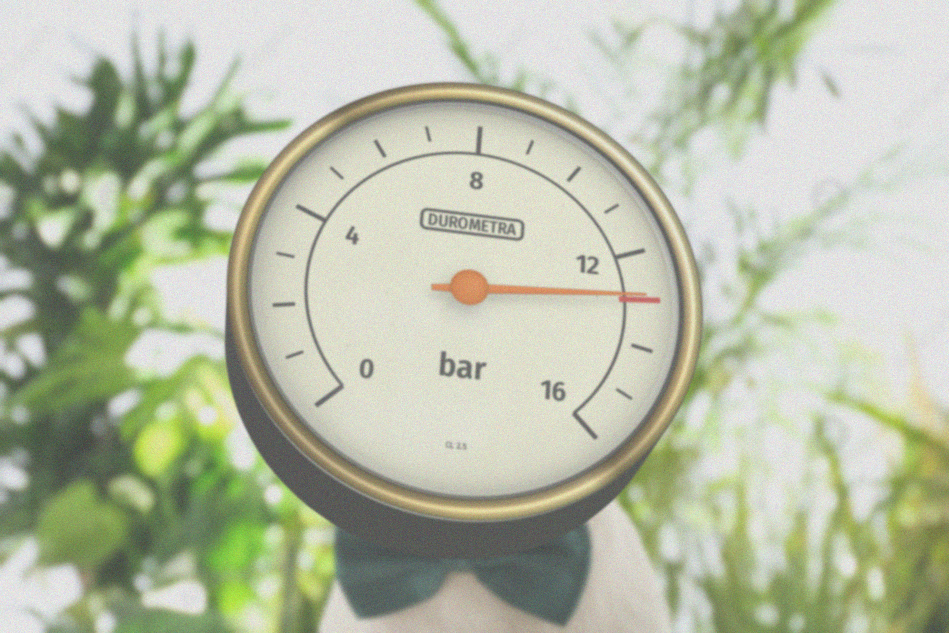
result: 13,bar
